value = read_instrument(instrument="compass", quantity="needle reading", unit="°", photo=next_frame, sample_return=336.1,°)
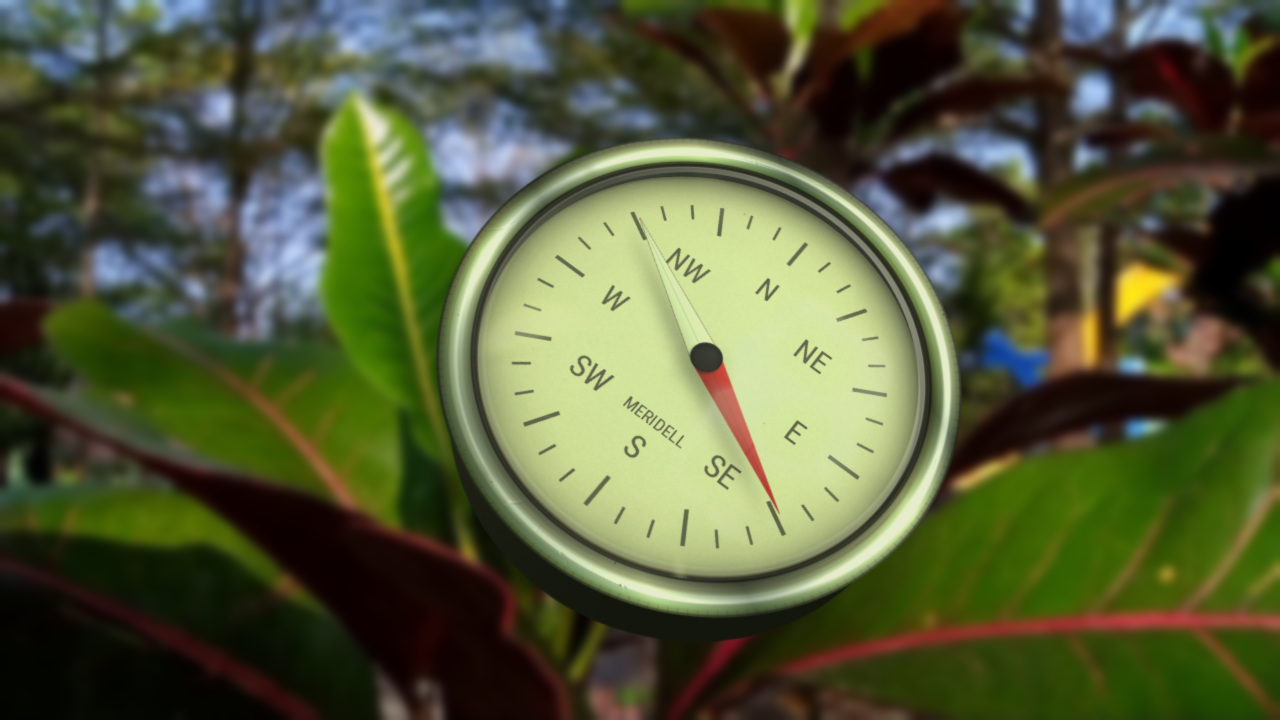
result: 120,°
